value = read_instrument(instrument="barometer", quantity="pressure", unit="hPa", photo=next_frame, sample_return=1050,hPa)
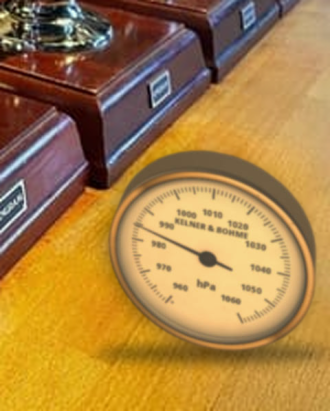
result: 985,hPa
